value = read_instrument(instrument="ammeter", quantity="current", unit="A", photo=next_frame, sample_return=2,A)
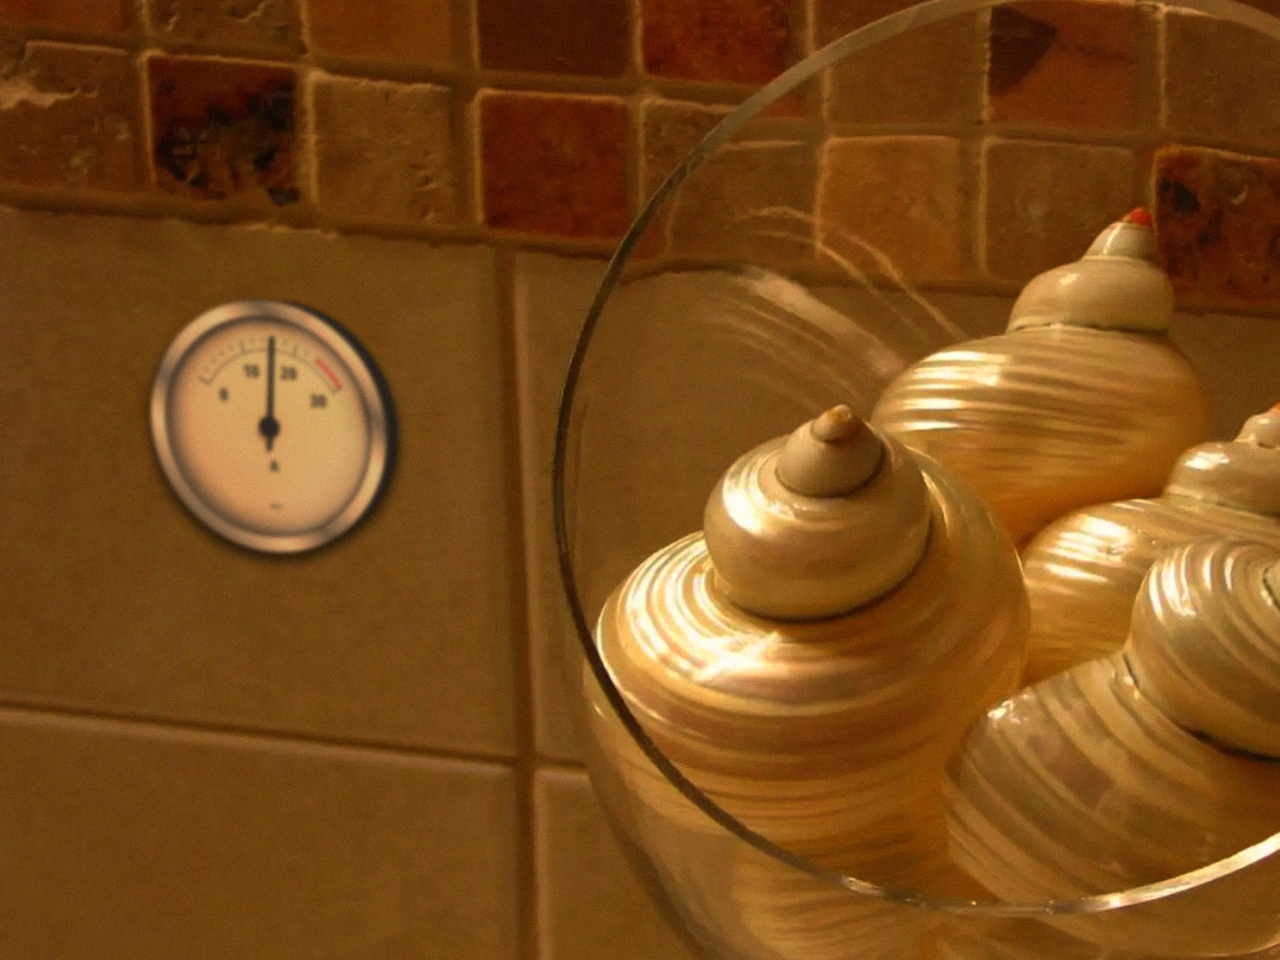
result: 16,A
